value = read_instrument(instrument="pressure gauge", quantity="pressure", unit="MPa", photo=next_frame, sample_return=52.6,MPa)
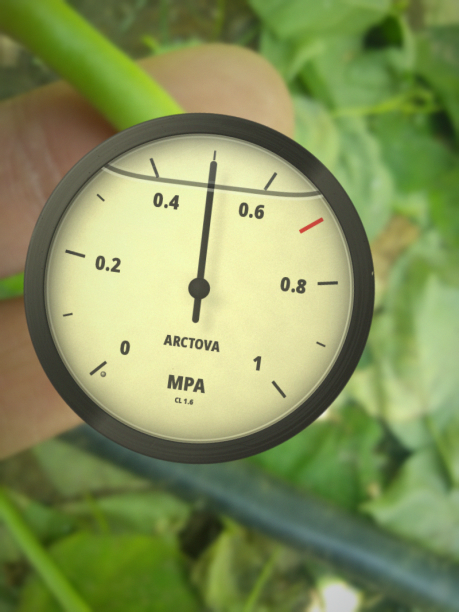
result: 0.5,MPa
